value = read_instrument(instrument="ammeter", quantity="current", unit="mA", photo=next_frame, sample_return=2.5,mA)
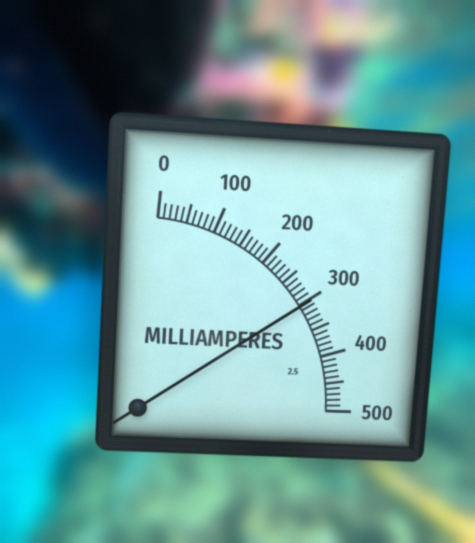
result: 300,mA
